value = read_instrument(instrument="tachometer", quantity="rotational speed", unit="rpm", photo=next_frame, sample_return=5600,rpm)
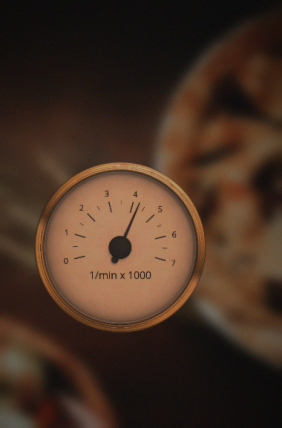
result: 4250,rpm
